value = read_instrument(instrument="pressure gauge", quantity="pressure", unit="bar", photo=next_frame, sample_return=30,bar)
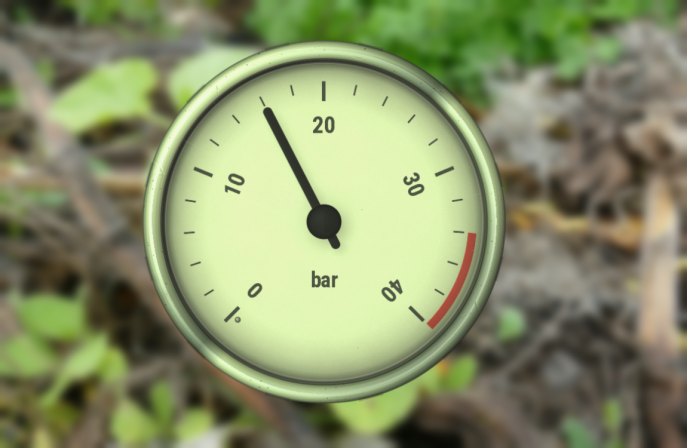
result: 16,bar
